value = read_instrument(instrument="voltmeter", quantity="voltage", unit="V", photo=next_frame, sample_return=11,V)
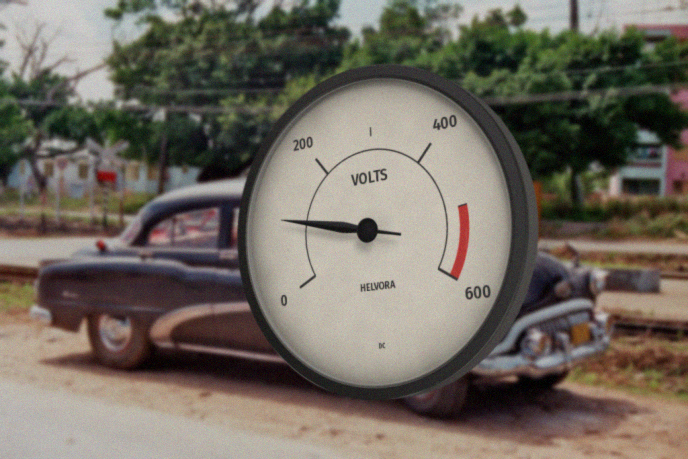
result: 100,V
